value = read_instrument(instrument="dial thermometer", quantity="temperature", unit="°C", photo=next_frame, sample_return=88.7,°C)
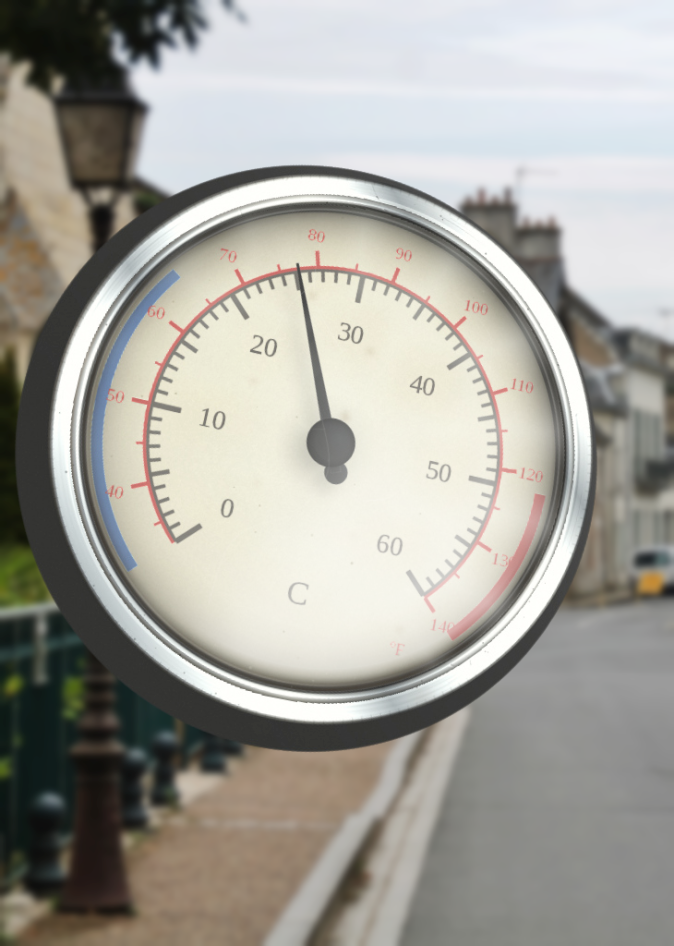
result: 25,°C
